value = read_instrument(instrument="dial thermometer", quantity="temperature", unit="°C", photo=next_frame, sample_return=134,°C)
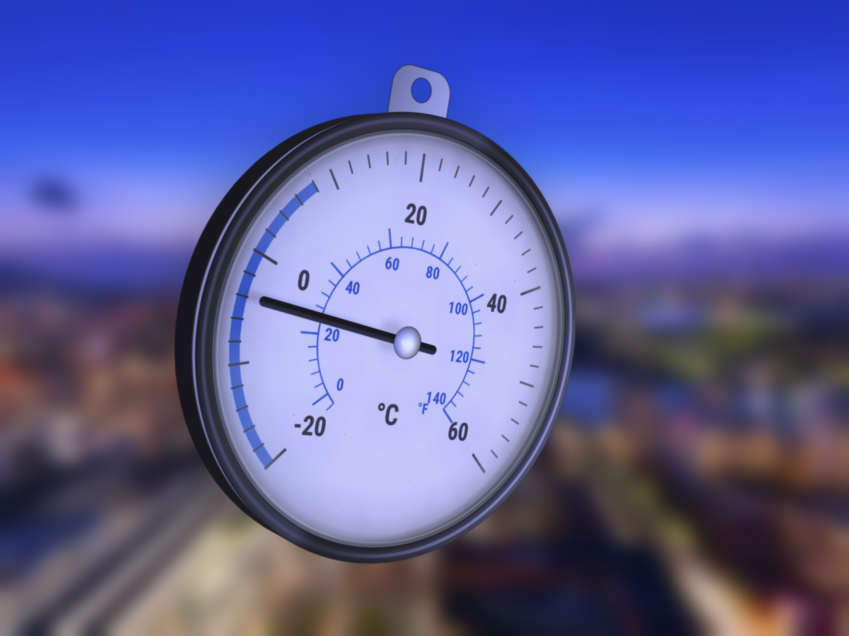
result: -4,°C
